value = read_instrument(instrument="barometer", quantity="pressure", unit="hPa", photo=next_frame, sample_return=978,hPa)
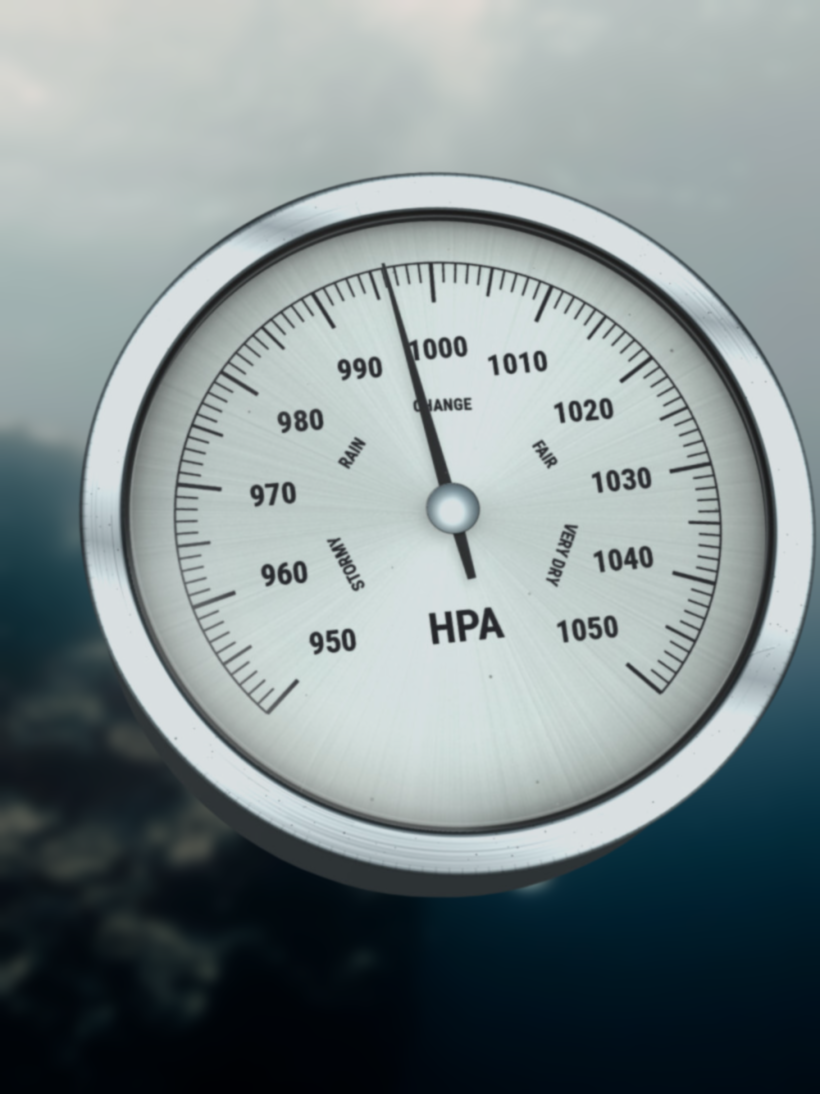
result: 996,hPa
